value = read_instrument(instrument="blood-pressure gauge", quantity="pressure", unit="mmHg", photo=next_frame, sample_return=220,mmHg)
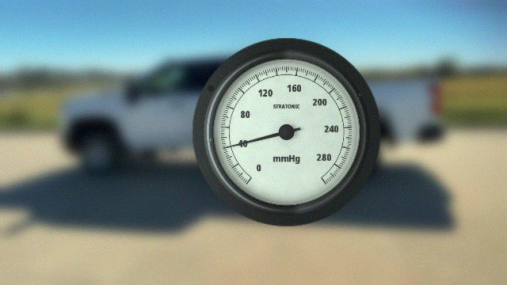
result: 40,mmHg
